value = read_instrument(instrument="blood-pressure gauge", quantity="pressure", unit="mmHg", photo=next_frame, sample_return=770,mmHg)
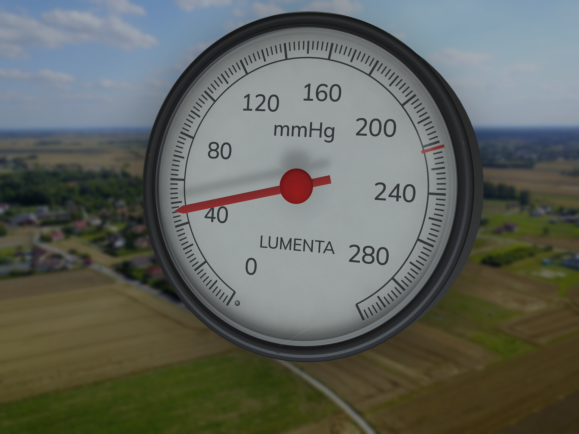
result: 46,mmHg
